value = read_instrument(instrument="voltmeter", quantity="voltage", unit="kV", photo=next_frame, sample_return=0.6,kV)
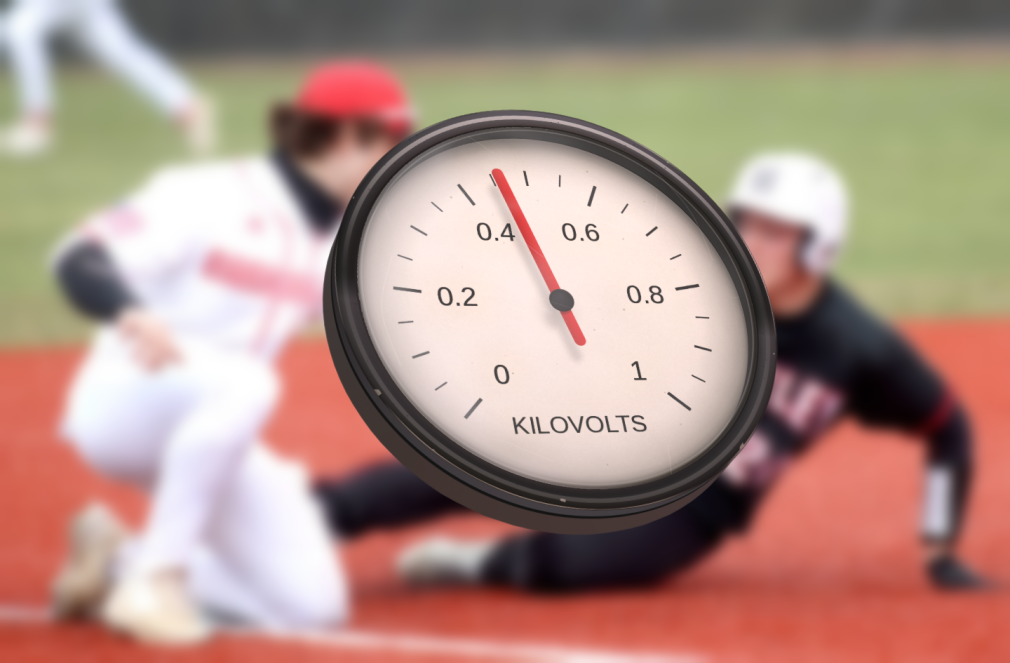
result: 0.45,kV
